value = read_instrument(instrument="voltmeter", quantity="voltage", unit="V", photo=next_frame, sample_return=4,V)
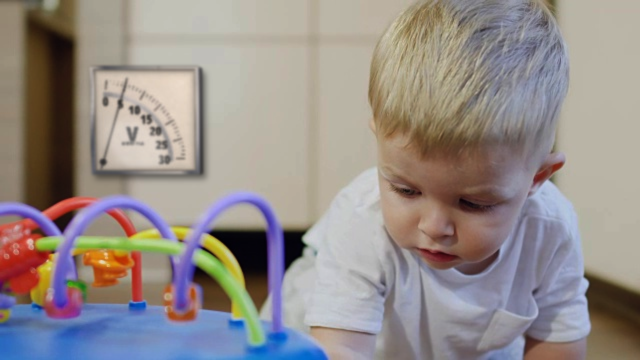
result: 5,V
